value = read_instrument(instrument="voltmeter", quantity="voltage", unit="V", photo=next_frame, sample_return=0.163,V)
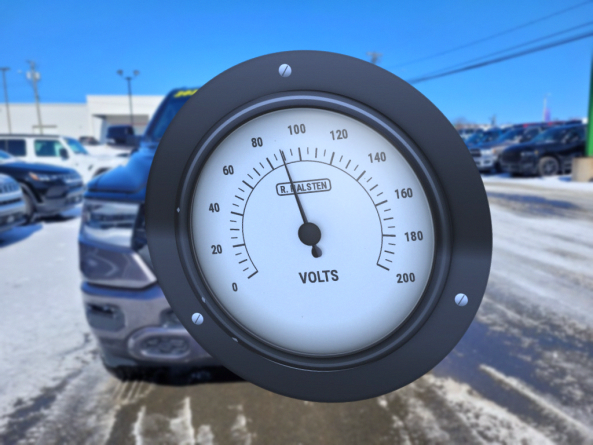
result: 90,V
